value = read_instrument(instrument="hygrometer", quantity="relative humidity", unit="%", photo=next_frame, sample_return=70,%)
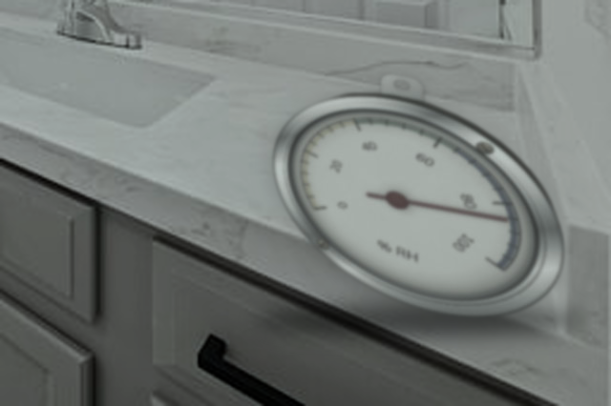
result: 84,%
